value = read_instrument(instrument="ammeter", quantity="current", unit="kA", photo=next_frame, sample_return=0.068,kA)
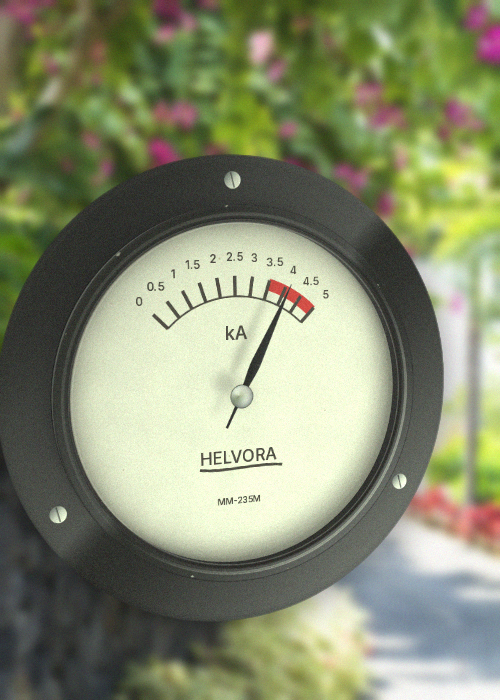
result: 4,kA
